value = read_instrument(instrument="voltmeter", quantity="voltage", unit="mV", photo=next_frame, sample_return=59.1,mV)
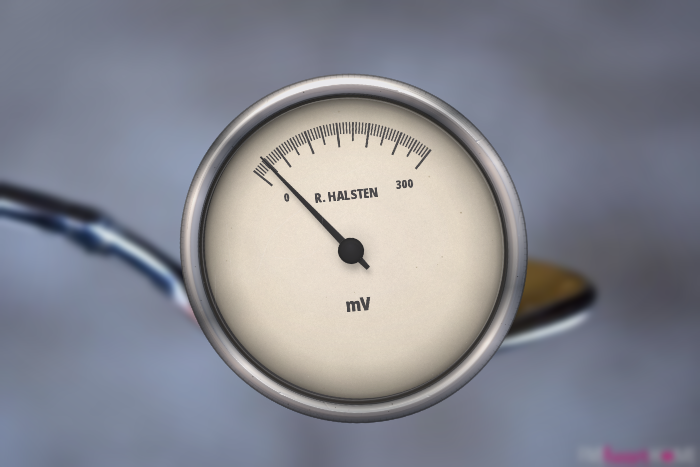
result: 25,mV
